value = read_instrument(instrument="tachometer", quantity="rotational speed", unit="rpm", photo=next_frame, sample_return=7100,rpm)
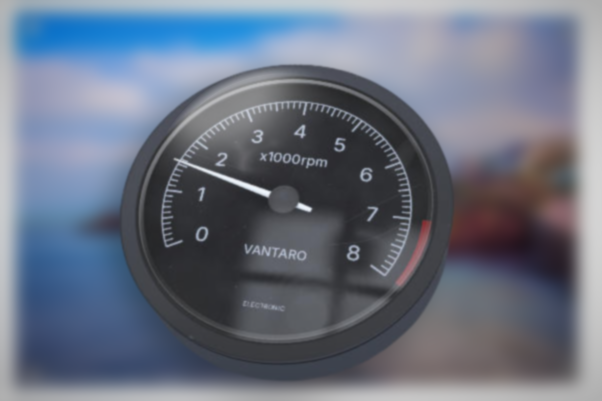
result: 1500,rpm
